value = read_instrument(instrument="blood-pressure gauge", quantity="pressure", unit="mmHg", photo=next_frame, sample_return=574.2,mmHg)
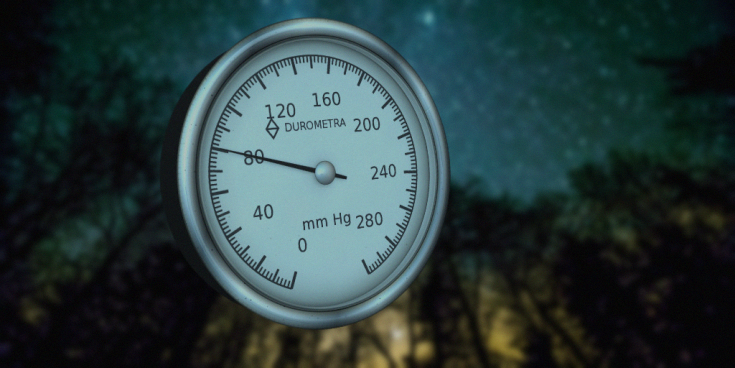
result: 80,mmHg
